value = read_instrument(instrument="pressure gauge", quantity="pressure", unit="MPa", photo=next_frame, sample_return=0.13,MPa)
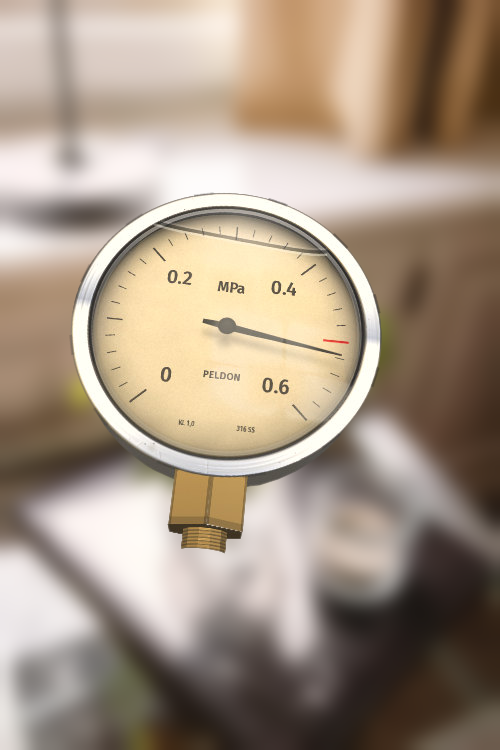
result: 0.52,MPa
